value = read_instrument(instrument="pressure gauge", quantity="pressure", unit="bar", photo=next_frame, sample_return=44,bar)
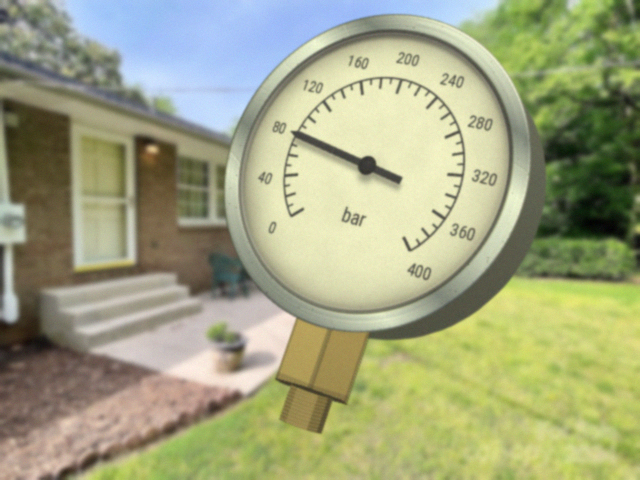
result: 80,bar
